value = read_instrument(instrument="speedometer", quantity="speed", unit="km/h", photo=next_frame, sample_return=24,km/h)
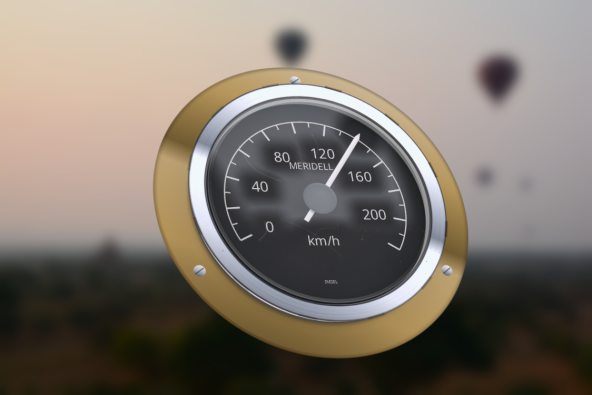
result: 140,km/h
